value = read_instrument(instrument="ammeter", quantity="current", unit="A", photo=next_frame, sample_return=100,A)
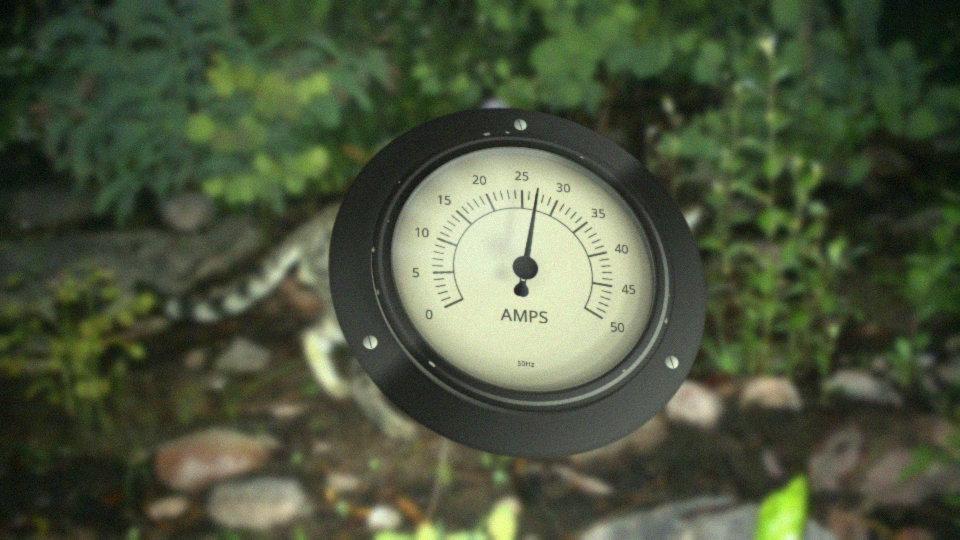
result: 27,A
